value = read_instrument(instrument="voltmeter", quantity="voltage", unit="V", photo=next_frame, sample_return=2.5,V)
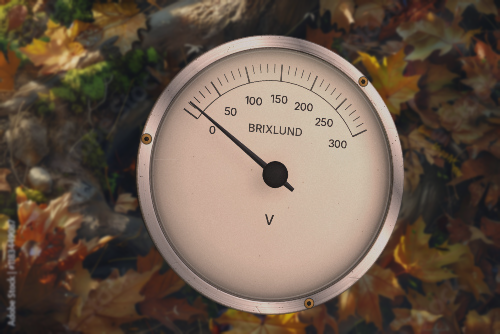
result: 10,V
